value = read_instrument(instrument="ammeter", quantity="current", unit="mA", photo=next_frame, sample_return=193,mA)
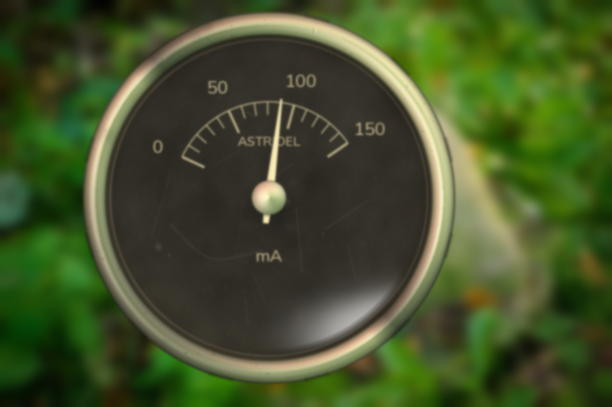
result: 90,mA
